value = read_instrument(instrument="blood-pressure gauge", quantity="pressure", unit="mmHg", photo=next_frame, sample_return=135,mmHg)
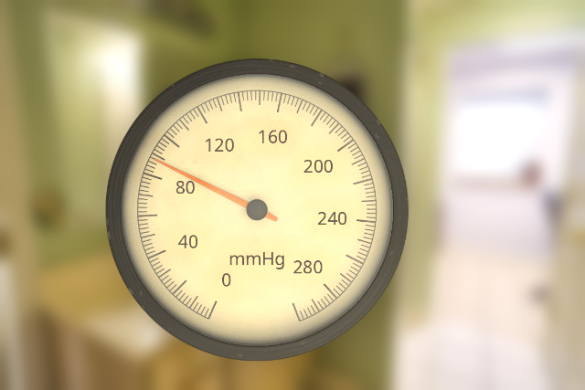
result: 88,mmHg
